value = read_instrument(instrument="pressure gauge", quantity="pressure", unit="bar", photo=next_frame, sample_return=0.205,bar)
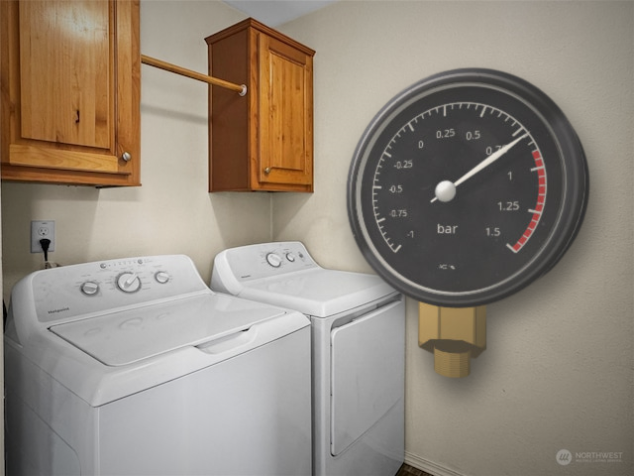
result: 0.8,bar
